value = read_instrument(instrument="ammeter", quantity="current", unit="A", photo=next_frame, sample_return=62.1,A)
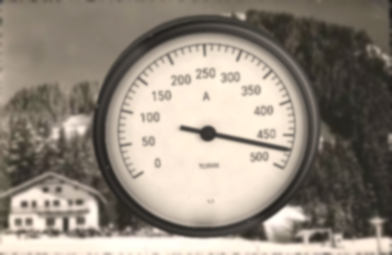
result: 470,A
